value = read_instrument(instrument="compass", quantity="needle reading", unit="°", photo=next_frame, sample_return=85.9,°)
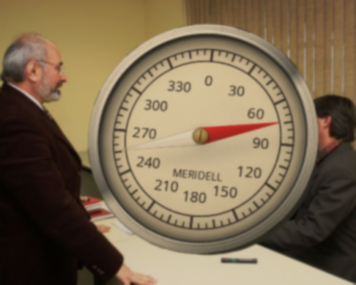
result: 75,°
